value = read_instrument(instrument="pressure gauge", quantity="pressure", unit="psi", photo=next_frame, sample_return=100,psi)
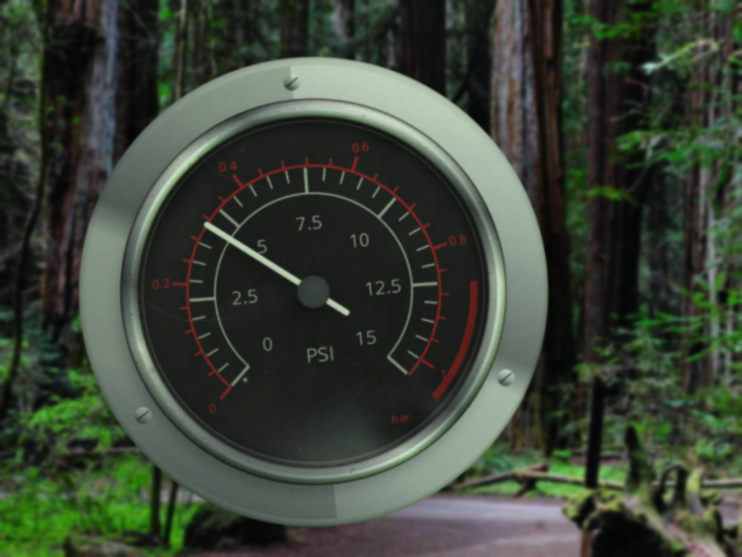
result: 4.5,psi
